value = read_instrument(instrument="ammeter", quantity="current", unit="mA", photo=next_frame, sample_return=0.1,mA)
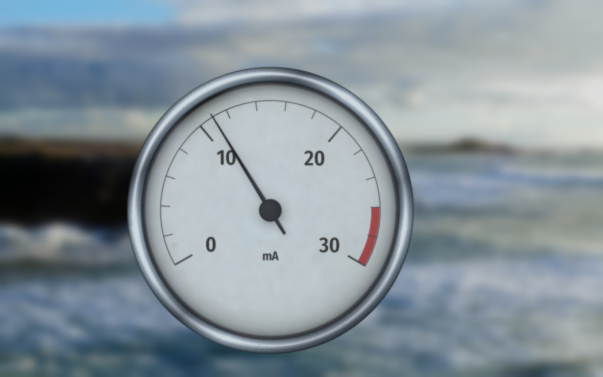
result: 11,mA
